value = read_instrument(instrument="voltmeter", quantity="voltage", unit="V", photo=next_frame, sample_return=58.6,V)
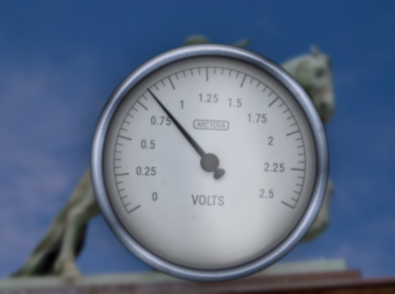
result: 0.85,V
